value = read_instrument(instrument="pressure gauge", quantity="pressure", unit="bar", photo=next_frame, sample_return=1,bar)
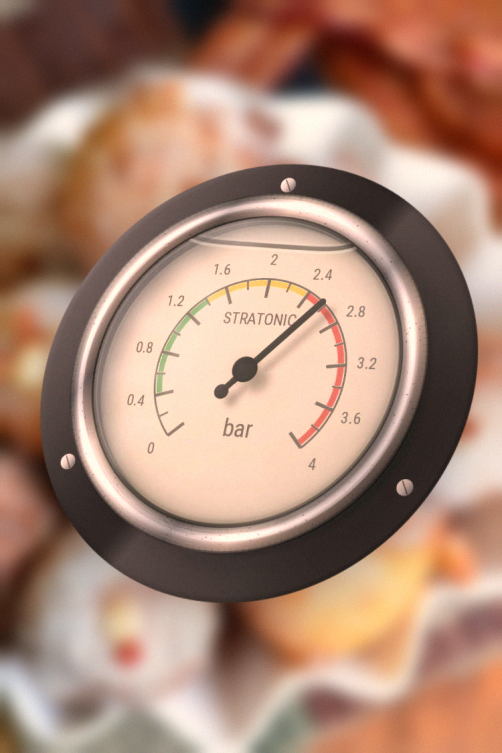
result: 2.6,bar
